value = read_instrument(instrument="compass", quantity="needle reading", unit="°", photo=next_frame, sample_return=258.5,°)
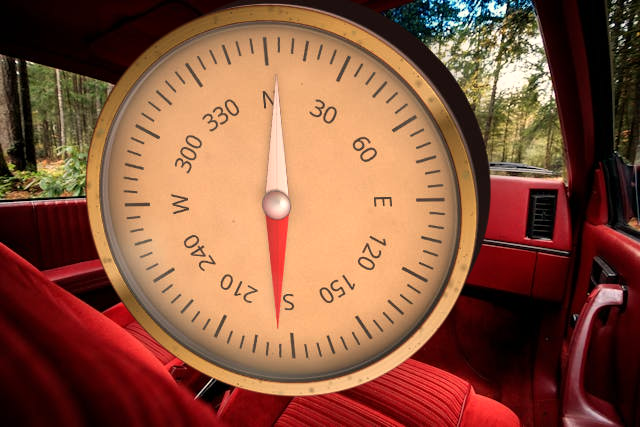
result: 185,°
